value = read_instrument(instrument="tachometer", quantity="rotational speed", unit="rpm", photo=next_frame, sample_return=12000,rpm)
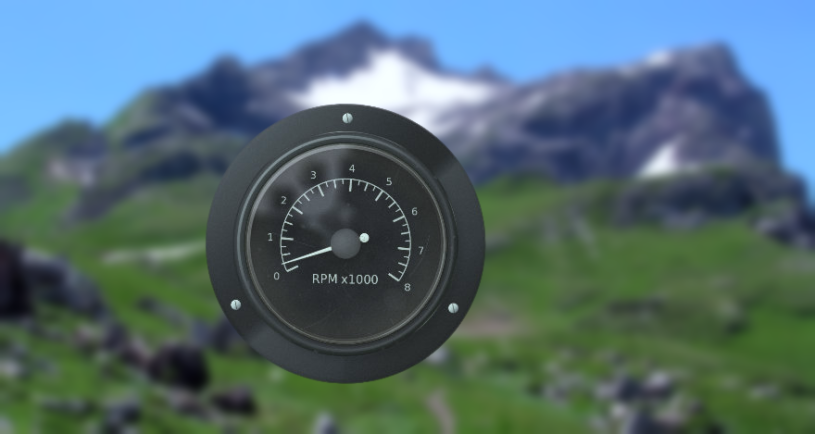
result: 250,rpm
